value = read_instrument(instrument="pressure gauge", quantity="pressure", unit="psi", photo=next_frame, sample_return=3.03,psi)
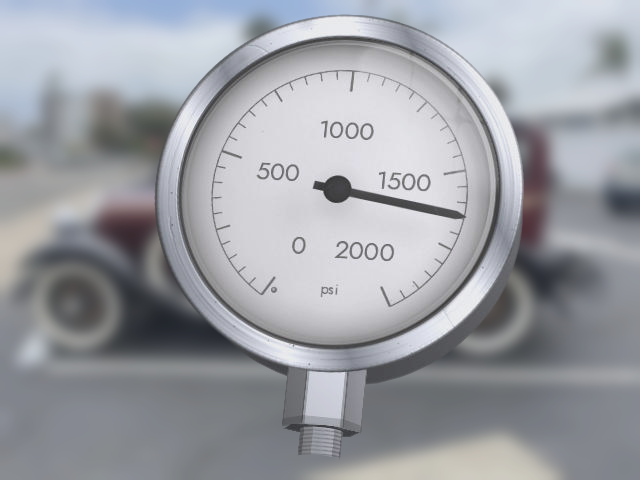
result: 1650,psi
